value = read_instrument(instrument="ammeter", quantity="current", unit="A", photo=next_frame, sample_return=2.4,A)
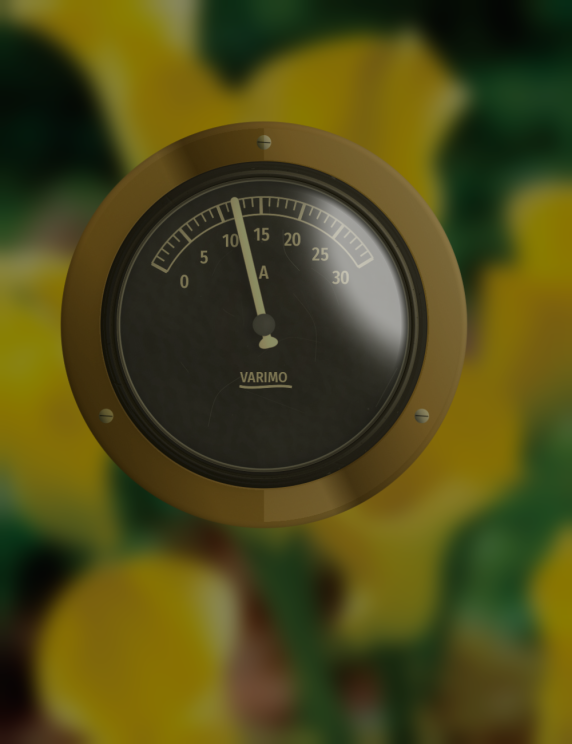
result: 12,A
